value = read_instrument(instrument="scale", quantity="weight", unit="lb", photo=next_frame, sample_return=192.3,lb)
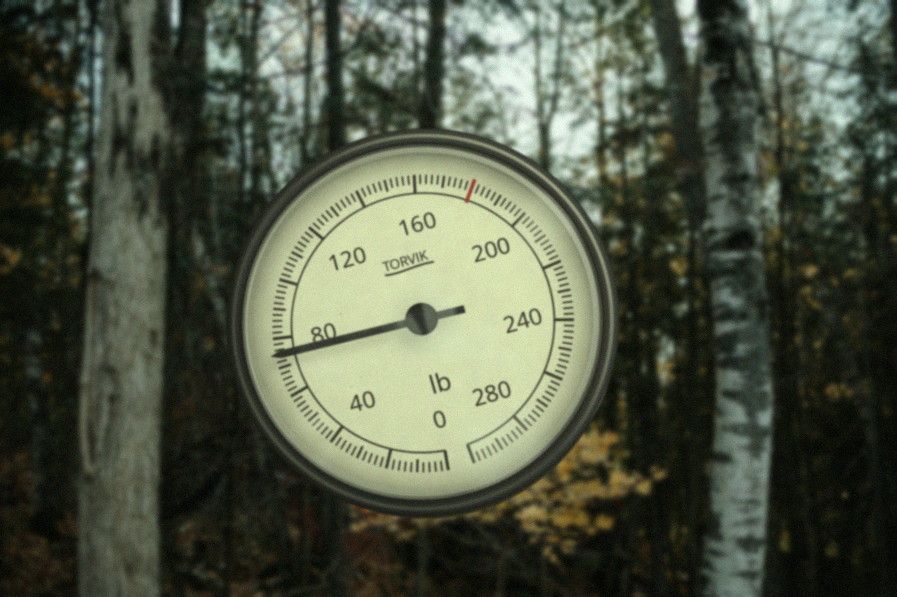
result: 74,lb
